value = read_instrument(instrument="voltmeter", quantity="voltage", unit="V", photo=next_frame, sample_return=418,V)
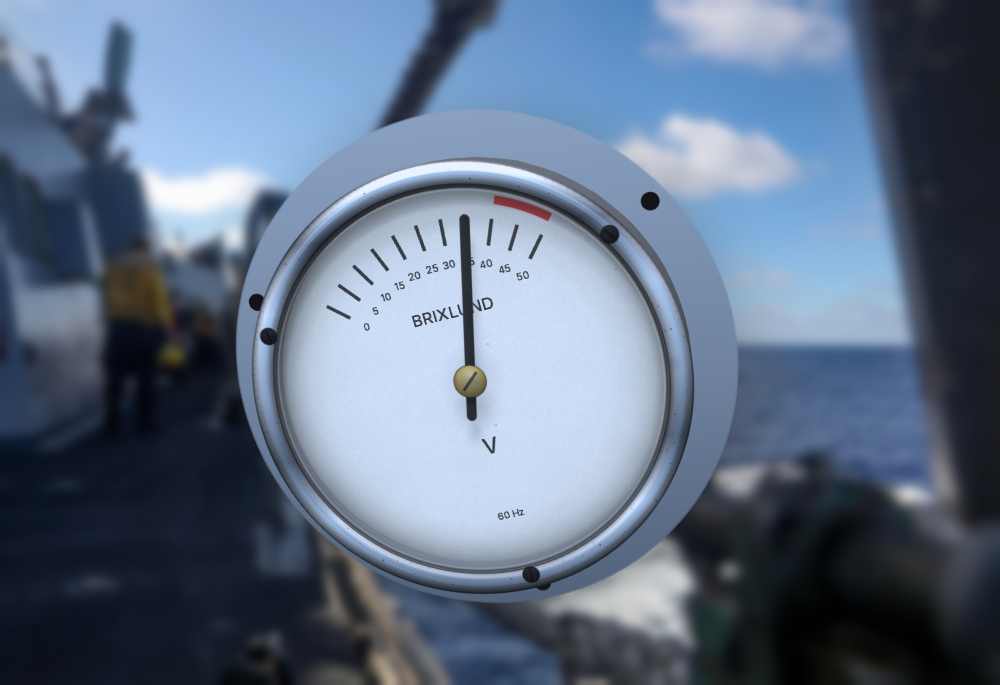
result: 35,V
